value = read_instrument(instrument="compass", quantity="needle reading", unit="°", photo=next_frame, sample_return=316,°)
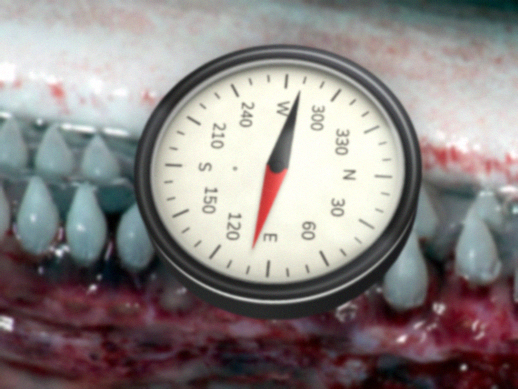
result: 100,°
